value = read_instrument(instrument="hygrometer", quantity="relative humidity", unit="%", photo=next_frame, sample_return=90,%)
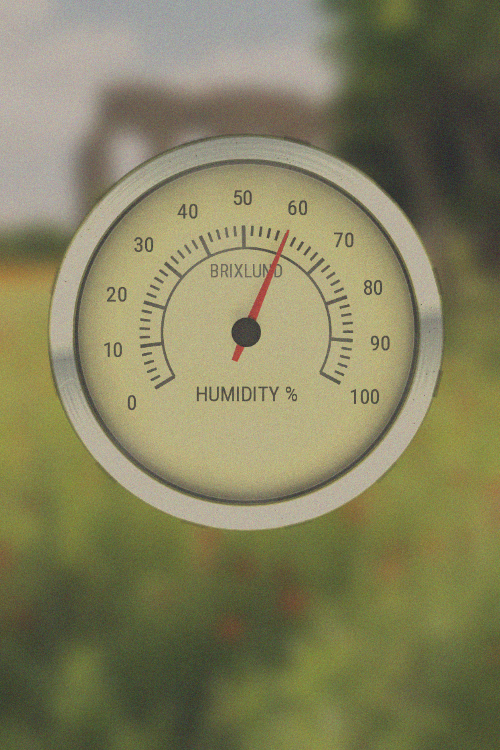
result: 60,%
